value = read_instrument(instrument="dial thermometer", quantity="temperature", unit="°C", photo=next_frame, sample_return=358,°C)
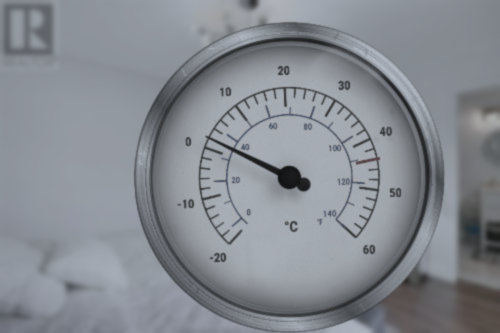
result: 2,°C
